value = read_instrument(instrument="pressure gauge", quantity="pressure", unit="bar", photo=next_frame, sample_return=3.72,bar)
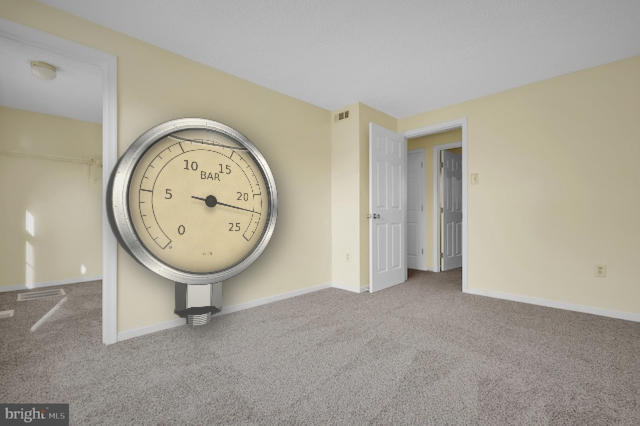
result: 22,bar
